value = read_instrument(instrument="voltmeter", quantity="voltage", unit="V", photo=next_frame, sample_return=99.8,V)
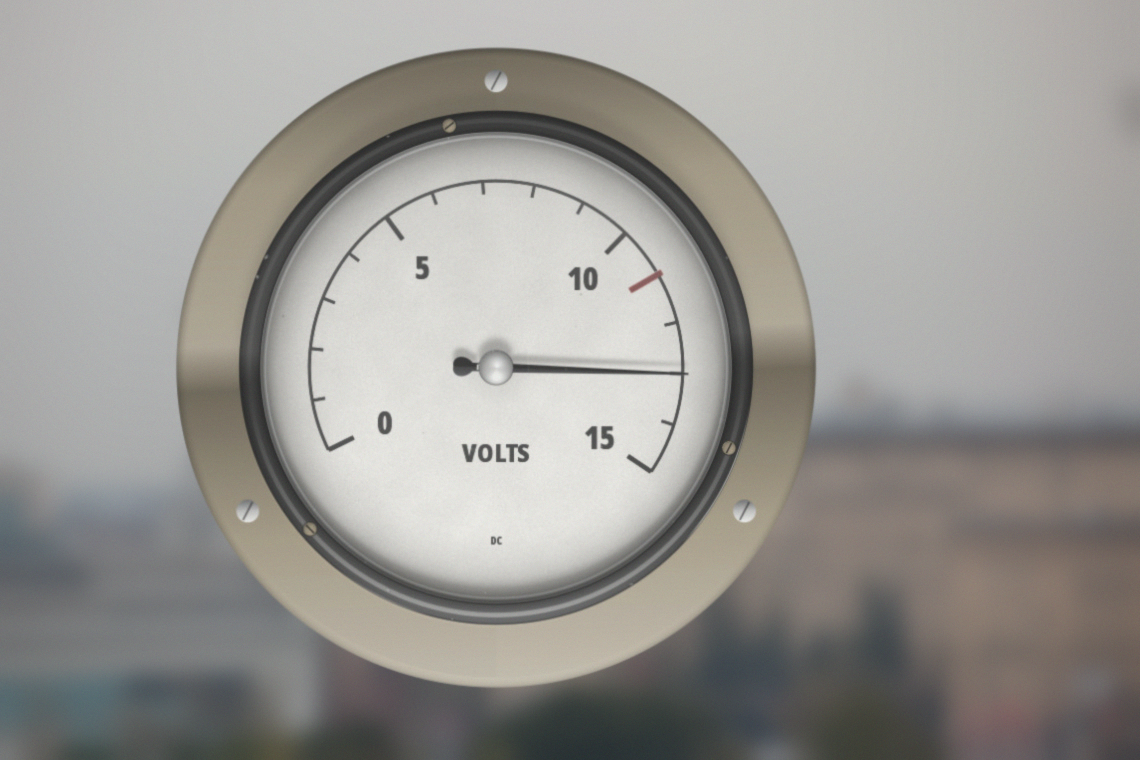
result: 13,V
